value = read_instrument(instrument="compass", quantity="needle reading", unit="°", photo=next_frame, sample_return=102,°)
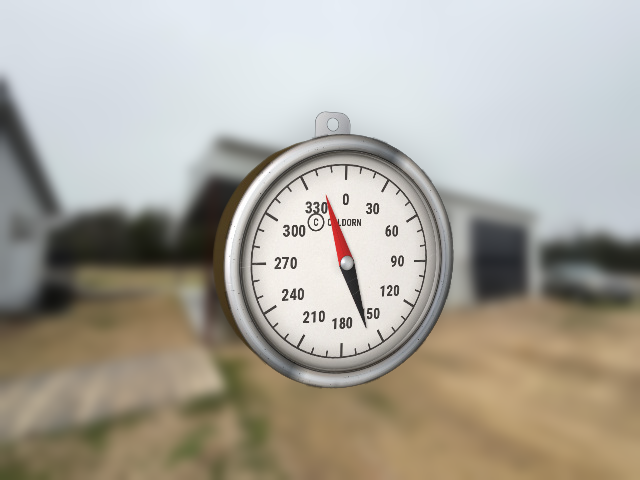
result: 340,°
